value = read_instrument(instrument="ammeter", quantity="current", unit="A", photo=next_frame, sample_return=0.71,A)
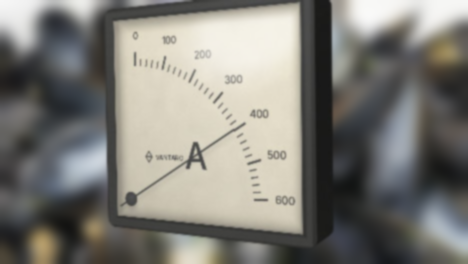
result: 400,A
